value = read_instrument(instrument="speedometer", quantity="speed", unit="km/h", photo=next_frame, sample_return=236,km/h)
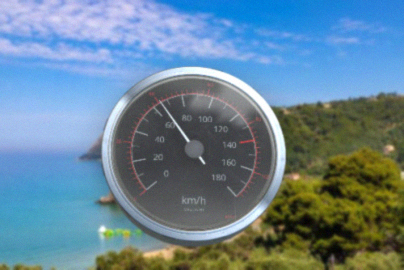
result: 65,km/h
